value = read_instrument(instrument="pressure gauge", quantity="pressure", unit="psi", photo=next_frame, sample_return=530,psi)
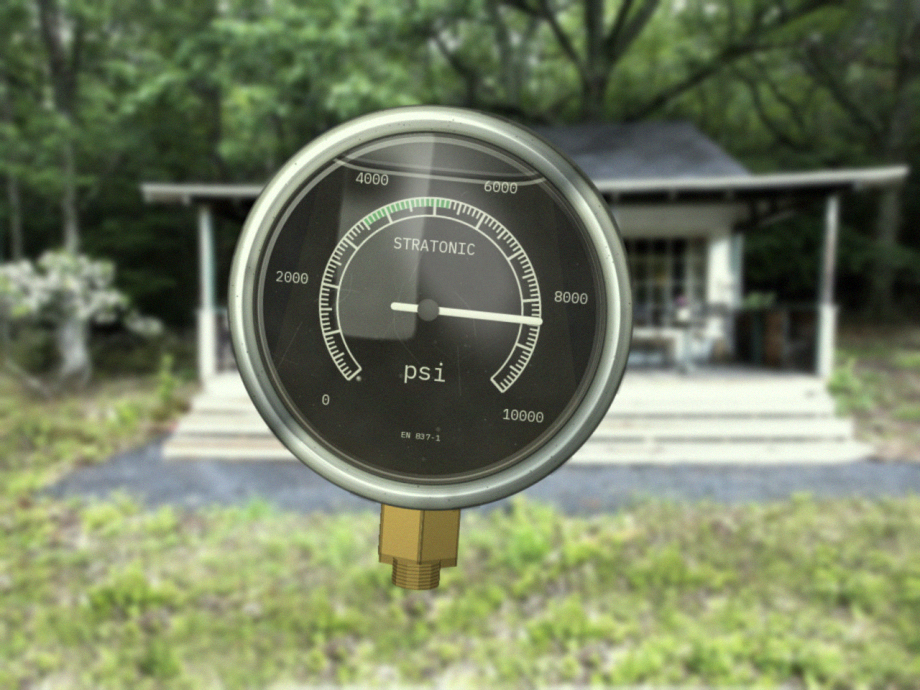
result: 8400,psi
